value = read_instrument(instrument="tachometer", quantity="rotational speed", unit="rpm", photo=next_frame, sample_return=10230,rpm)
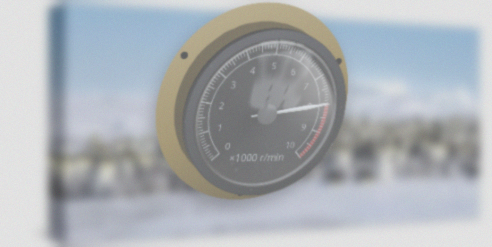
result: 8000,rpm
